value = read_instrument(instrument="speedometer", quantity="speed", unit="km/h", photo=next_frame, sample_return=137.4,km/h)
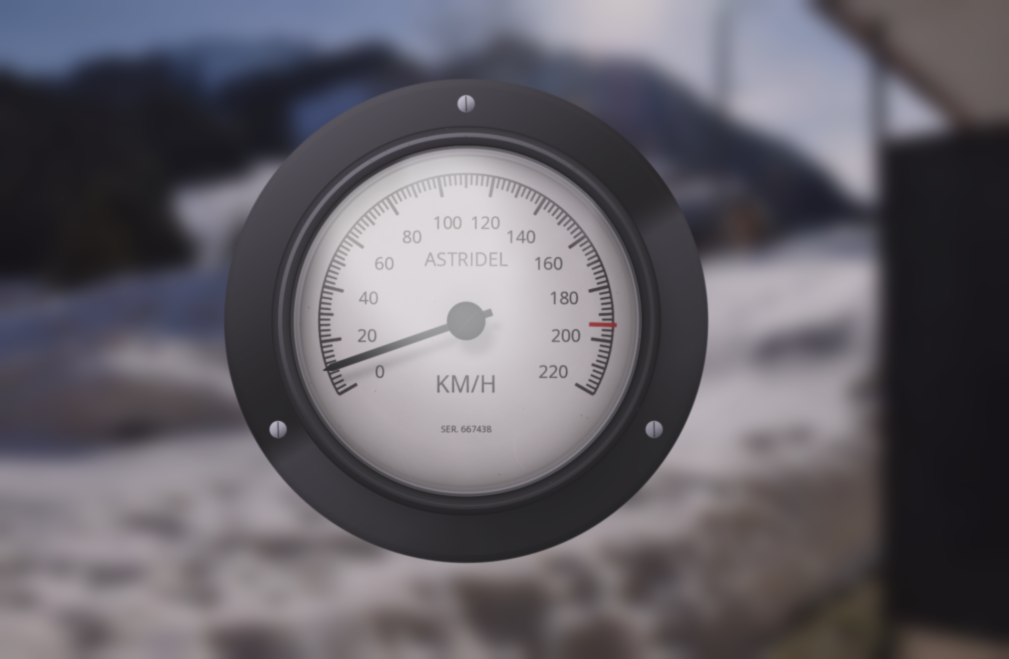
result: 10,km/h
